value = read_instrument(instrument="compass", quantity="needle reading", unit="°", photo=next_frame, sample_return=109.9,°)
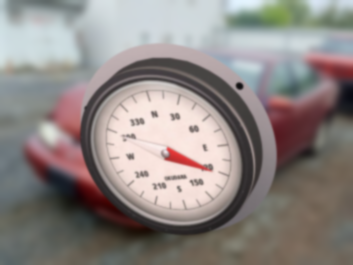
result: 120,°
